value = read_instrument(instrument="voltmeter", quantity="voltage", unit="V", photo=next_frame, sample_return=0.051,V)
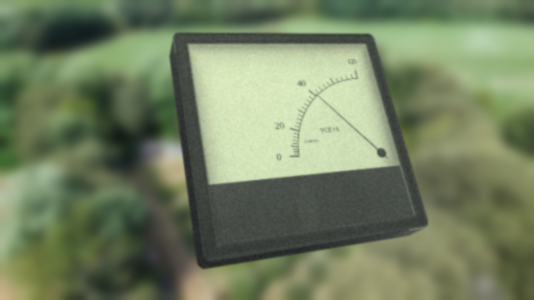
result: 40,V
